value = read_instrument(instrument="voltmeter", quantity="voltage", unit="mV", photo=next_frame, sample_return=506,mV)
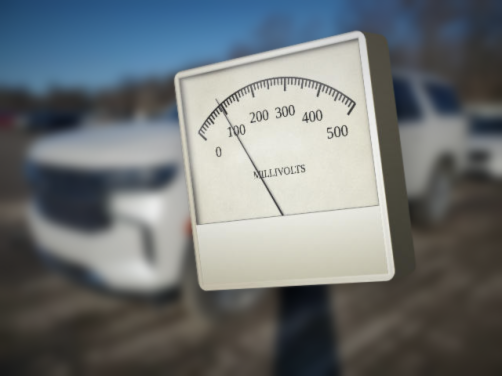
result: 100,mV
